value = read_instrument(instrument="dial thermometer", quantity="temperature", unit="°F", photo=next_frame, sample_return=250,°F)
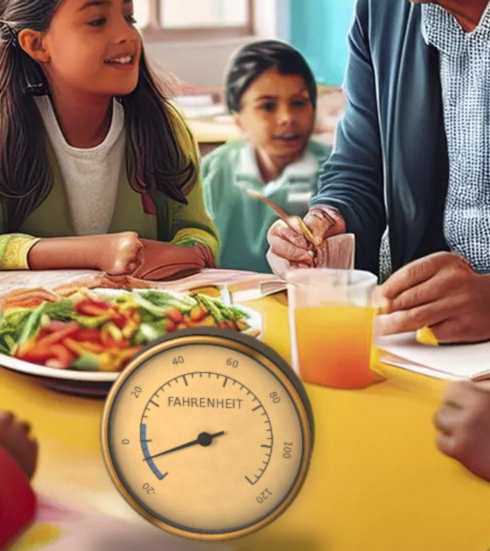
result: -8,°F
